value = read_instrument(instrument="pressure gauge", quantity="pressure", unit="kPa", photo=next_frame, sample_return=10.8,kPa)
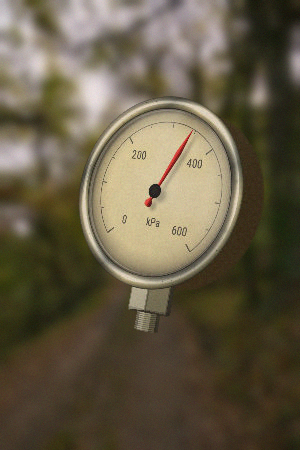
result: 350,kPa
